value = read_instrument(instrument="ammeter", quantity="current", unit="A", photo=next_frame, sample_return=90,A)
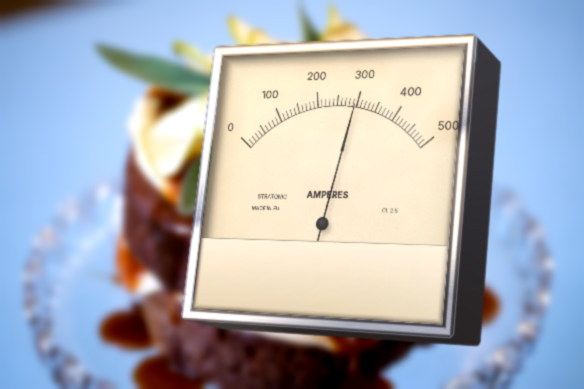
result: 300,A
